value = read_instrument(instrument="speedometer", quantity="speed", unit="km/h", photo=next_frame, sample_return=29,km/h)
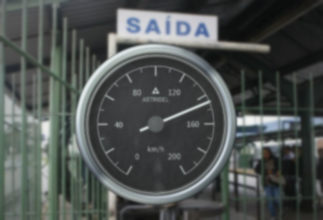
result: 145,km/h
